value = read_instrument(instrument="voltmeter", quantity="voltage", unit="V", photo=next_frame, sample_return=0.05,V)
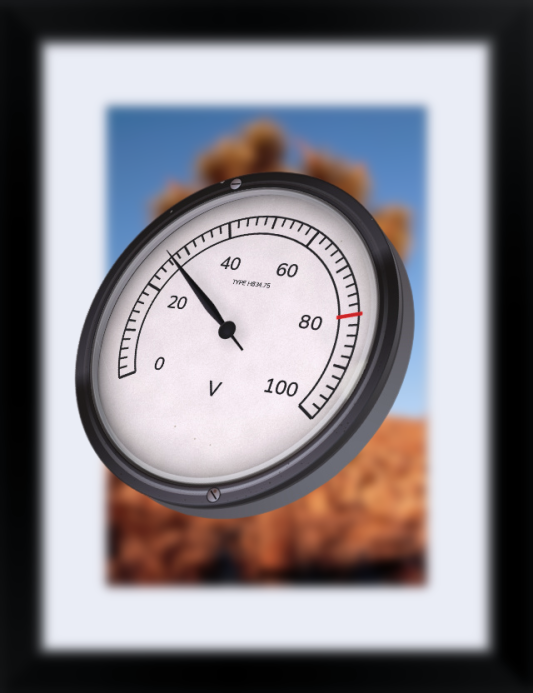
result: 27,V
